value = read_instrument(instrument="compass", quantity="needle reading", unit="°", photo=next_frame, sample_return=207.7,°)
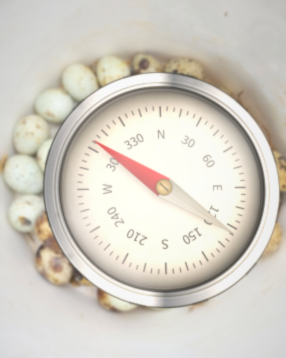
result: 305,°
